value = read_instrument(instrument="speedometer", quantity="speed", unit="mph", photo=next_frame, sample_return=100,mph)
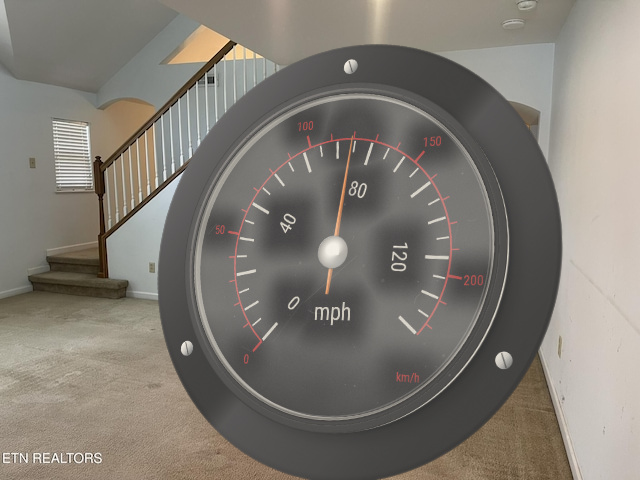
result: 75,mph
